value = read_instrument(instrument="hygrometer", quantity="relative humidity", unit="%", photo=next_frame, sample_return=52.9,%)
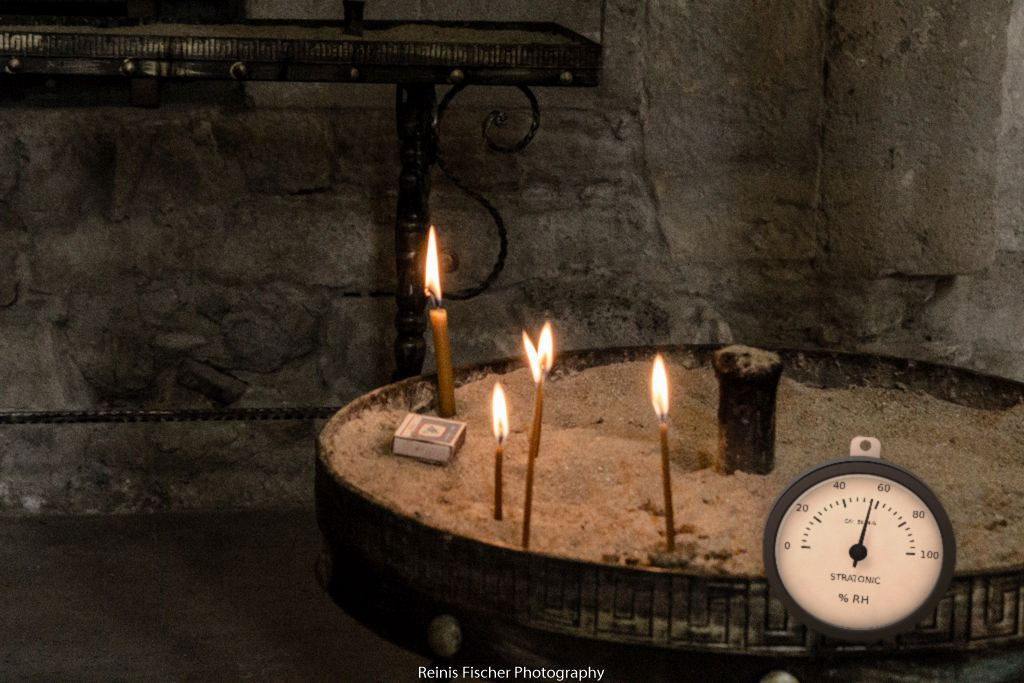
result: 56,%
